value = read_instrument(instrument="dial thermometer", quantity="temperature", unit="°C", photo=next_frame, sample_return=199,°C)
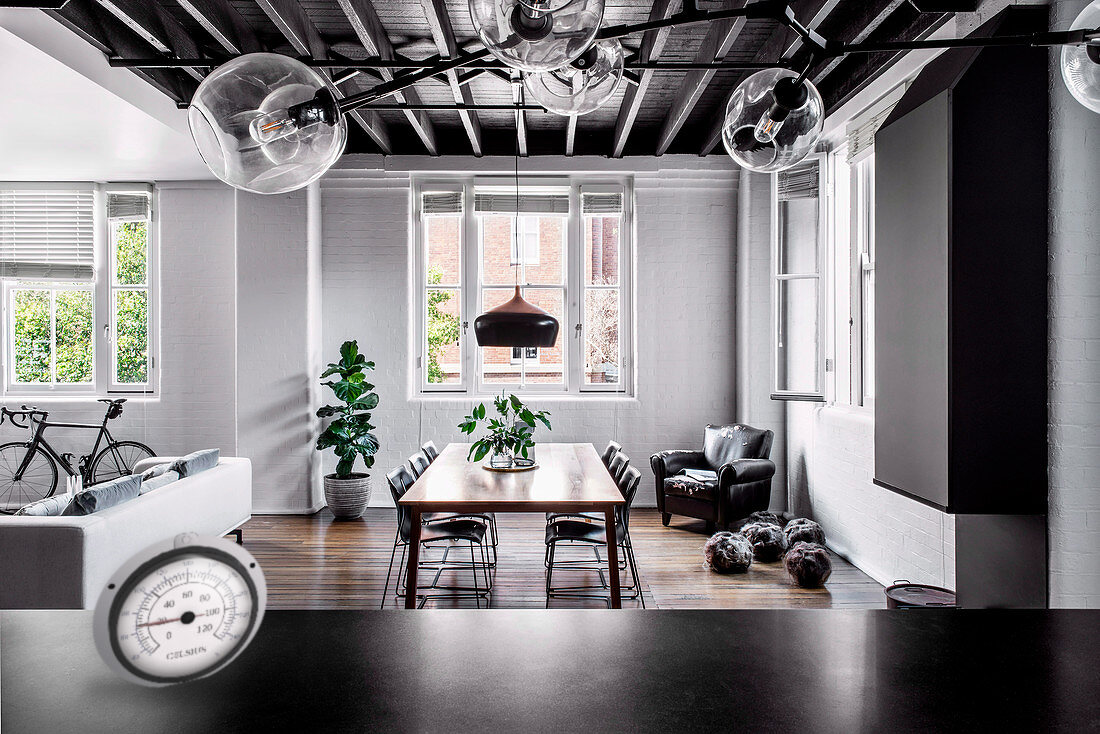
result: 20,°C
